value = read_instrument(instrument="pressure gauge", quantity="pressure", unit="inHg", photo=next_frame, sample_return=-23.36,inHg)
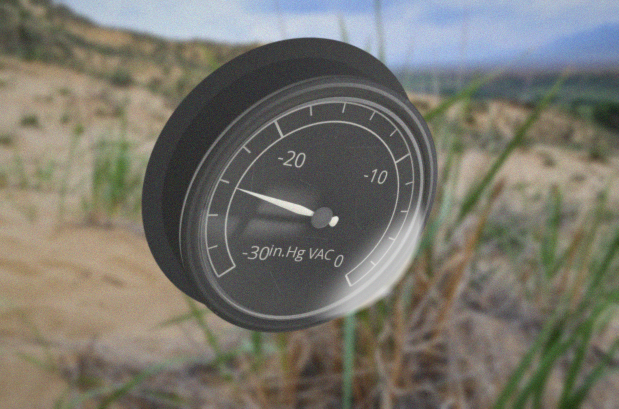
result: -24,inHg
